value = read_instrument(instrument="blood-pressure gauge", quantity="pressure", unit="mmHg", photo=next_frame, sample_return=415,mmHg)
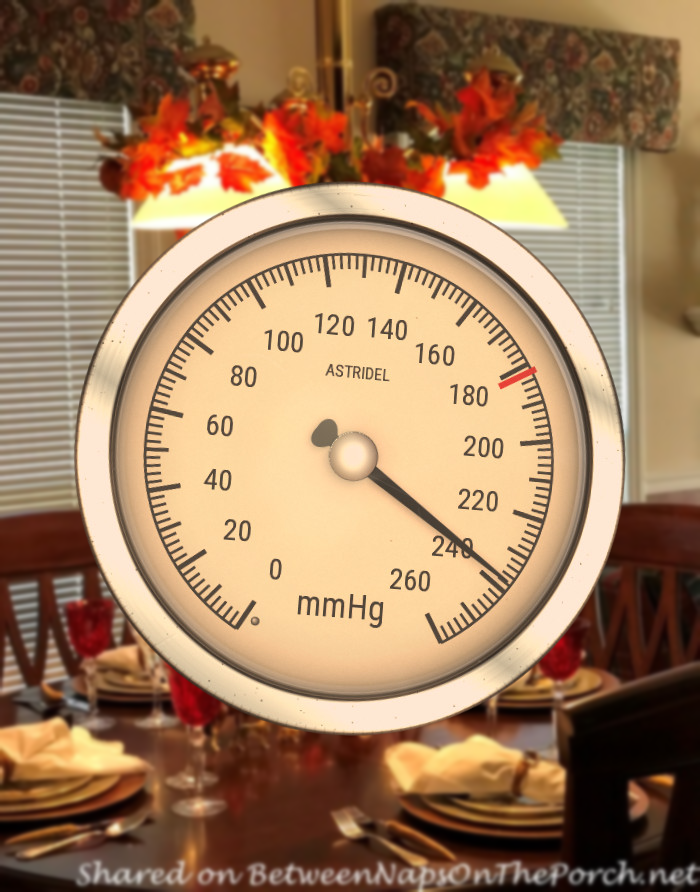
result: 238,mmHg
